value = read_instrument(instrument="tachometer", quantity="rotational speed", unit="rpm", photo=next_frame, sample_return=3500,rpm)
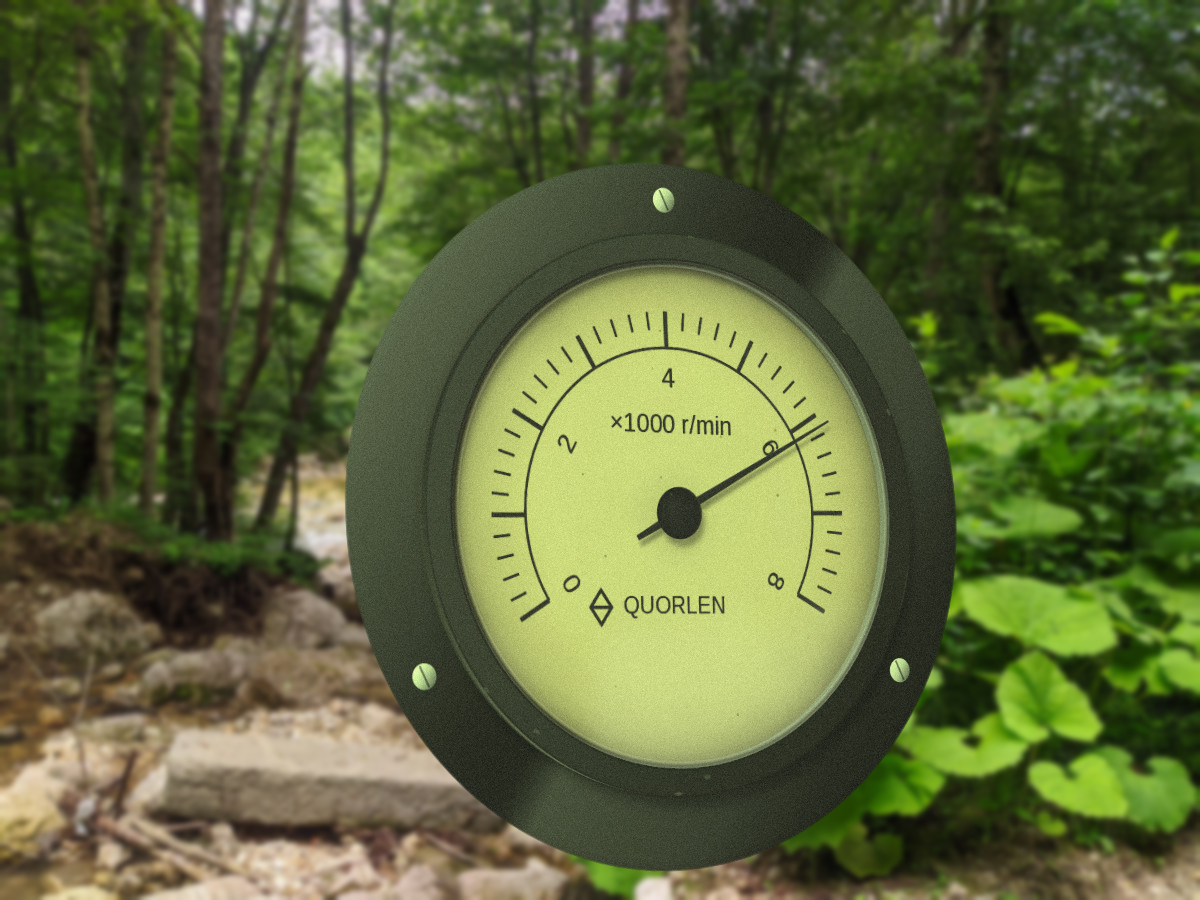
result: 6100,rpm
